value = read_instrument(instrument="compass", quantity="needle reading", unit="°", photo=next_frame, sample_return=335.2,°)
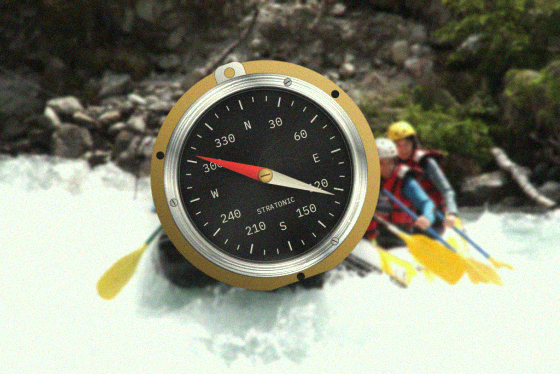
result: 305,°
